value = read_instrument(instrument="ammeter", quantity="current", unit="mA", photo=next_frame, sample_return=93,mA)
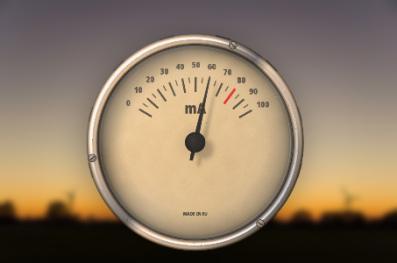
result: 60,mA
